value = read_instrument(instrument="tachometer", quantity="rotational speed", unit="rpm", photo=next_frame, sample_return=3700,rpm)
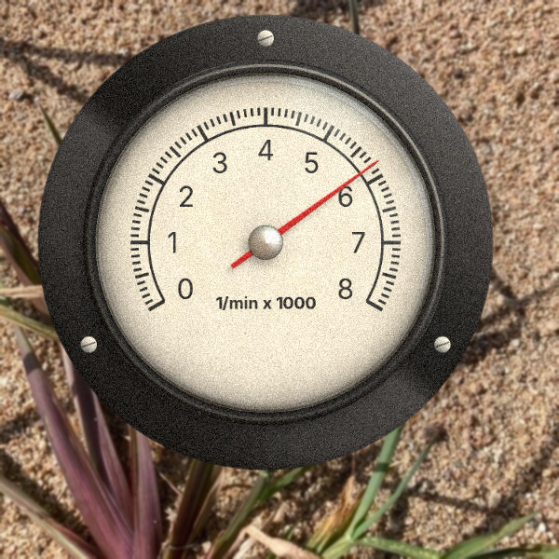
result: 5800,rpm
